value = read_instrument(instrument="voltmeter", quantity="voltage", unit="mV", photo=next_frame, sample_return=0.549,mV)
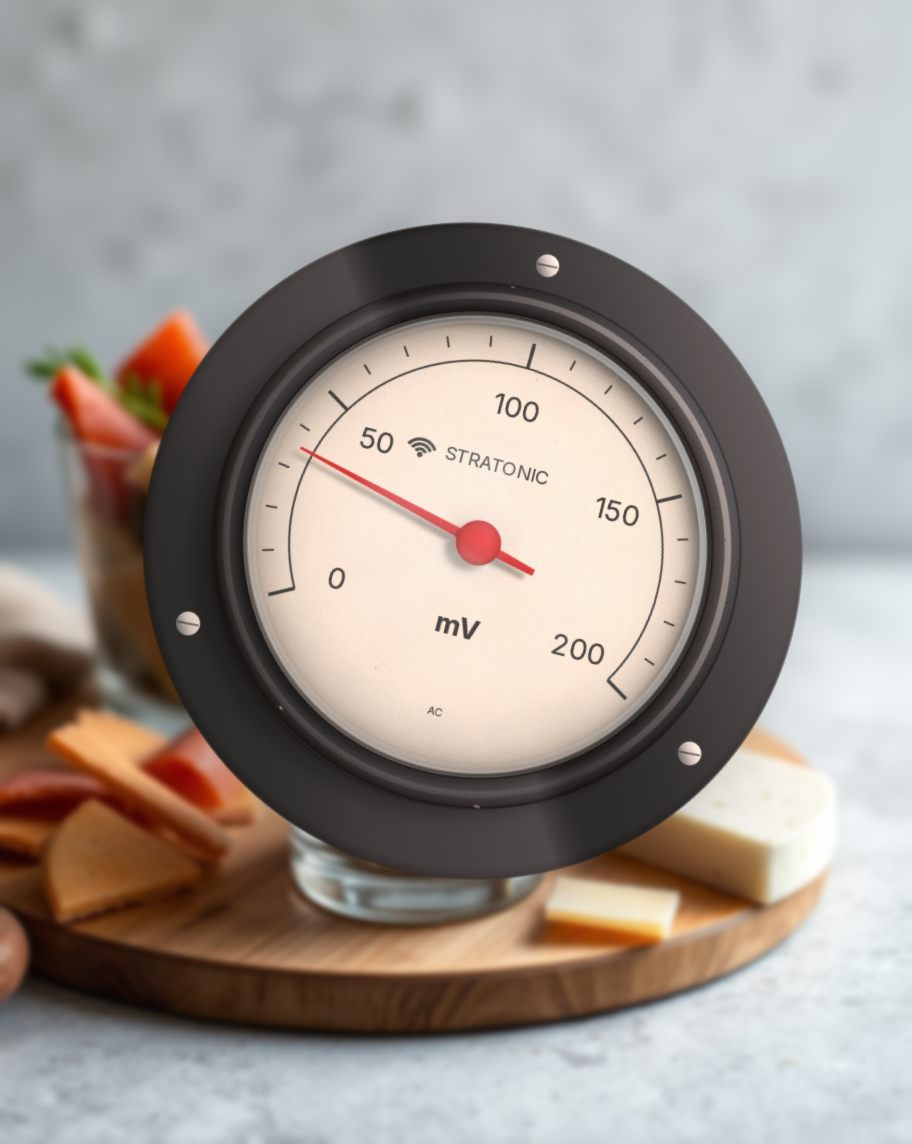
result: 35,mV
